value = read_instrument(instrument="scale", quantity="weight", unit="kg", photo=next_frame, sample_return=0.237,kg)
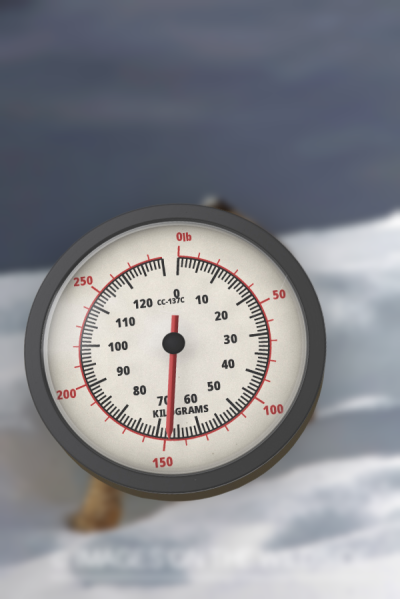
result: 67,kg
